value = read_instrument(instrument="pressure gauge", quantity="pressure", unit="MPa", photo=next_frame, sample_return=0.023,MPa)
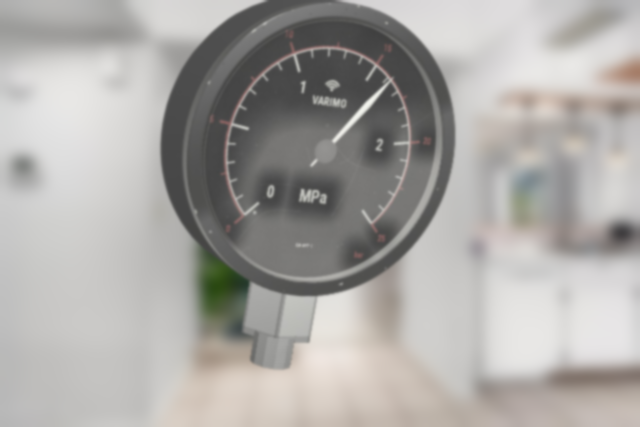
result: 1.6,MPa
